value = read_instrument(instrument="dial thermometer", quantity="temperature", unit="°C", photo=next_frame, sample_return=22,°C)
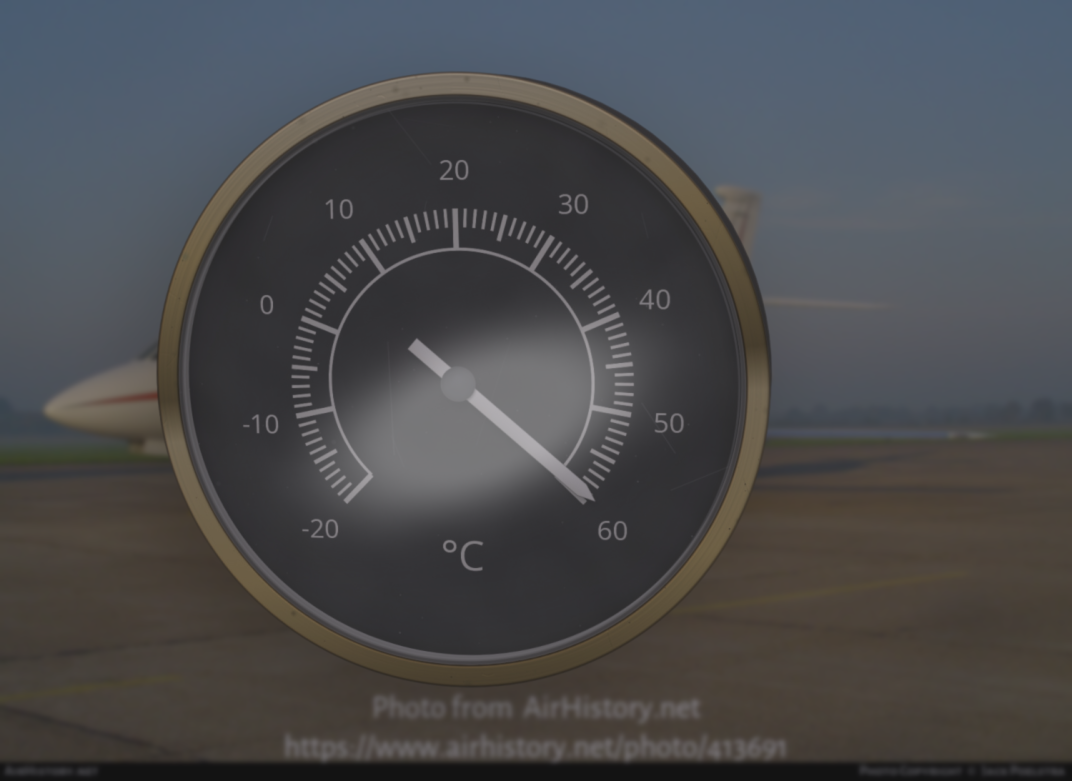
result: 59,°C
